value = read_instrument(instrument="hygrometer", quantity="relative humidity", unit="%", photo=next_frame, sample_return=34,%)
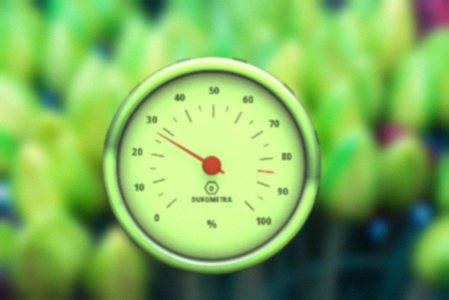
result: 27.5,%
